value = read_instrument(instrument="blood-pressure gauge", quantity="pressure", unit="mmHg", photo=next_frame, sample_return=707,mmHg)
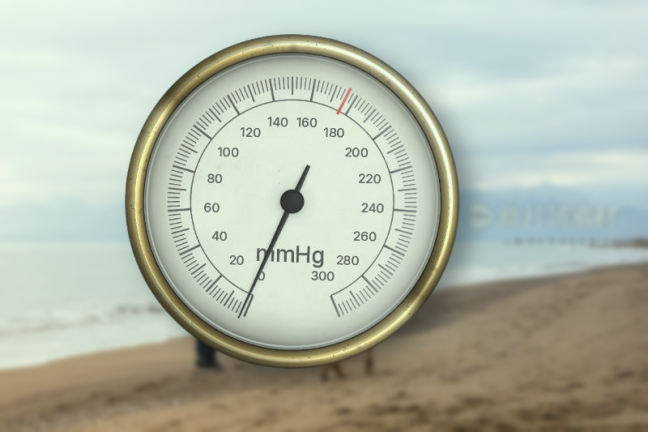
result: 2,mmHg
